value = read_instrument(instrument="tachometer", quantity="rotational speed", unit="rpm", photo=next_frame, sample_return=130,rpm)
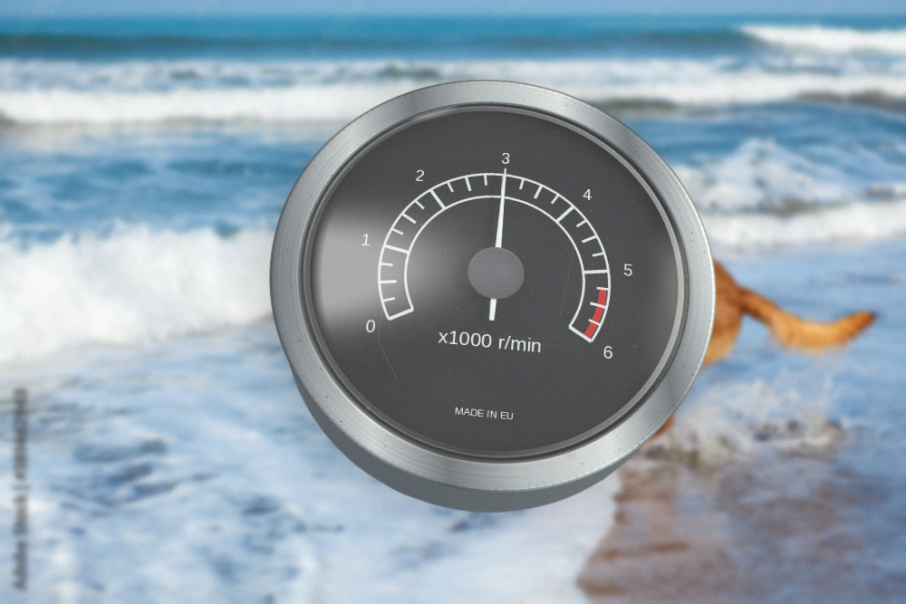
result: 3000,rpm
